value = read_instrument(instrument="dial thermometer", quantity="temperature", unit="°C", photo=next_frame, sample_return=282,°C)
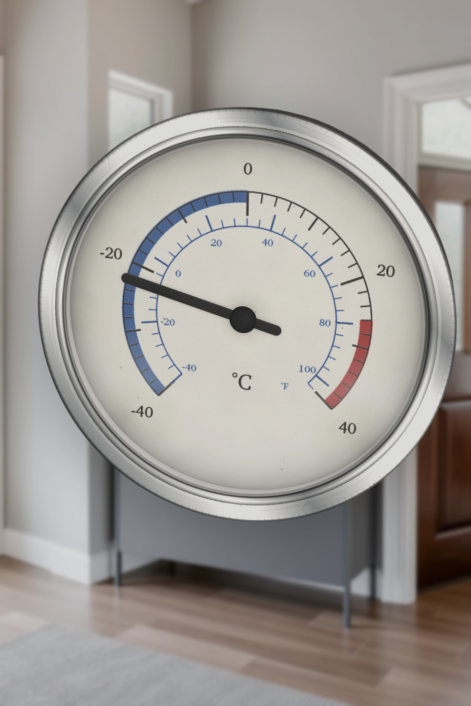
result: -22,°C
